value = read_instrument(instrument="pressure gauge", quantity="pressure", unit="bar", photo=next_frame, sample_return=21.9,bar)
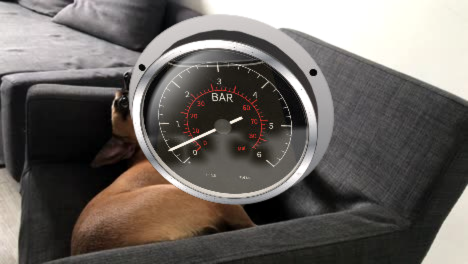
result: 0.4,bar
